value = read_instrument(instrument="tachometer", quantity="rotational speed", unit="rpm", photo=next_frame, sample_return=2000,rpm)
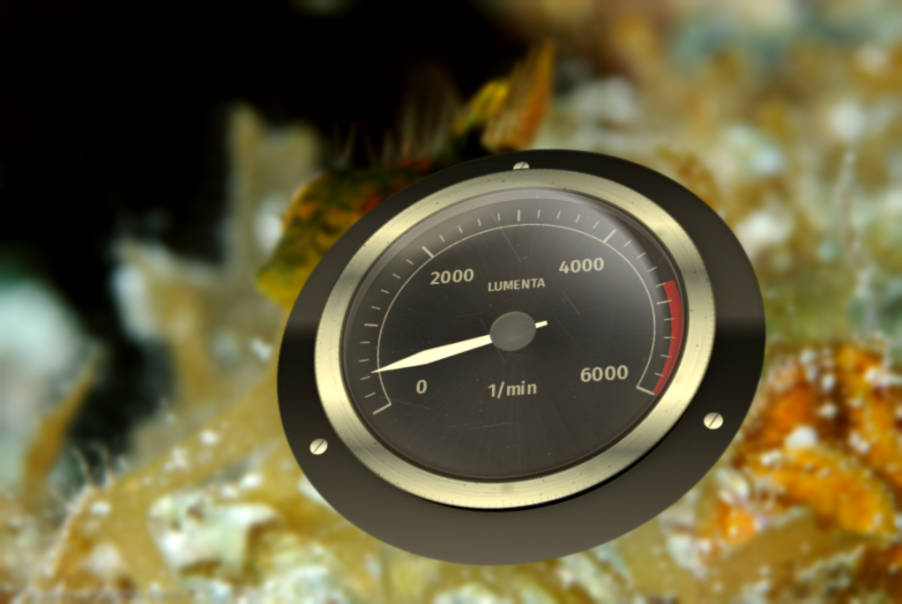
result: 400,rpm
